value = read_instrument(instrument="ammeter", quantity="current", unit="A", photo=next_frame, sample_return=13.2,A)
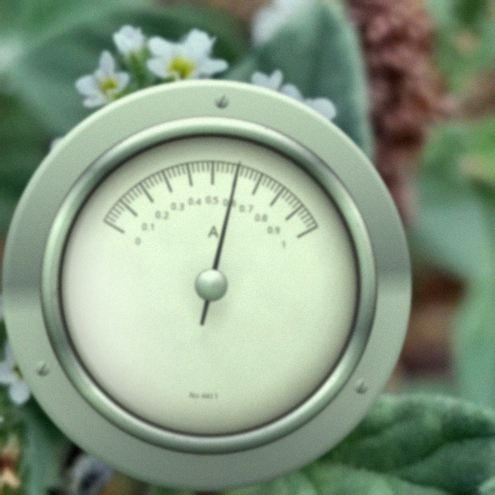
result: 0.6,A
